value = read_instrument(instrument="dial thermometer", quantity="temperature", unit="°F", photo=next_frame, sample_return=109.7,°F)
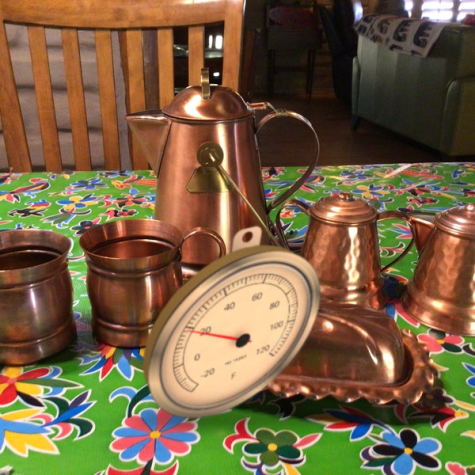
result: 20,°F
